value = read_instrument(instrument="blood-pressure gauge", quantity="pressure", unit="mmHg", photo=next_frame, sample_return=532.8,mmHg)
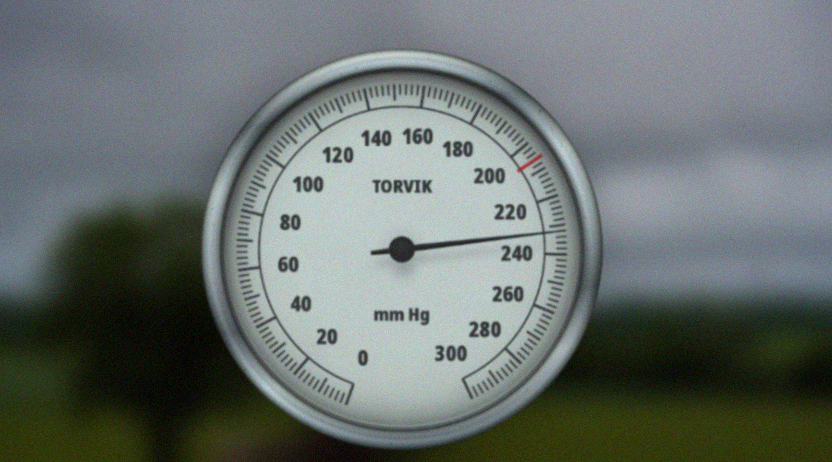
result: 232,mmHg
